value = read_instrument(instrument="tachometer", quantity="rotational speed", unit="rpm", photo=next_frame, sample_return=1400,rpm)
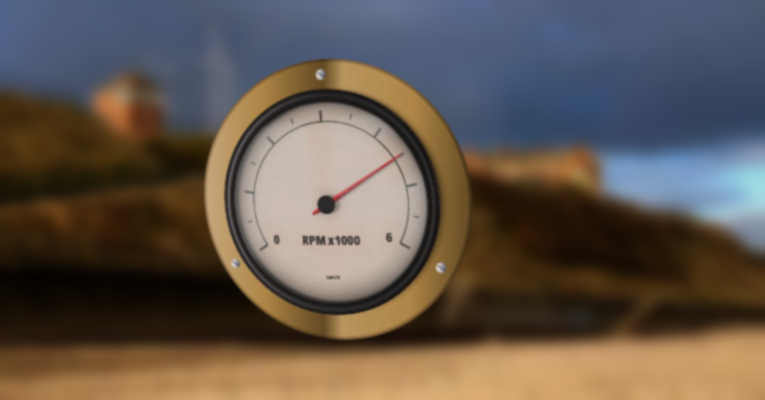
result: 4500,rpm
